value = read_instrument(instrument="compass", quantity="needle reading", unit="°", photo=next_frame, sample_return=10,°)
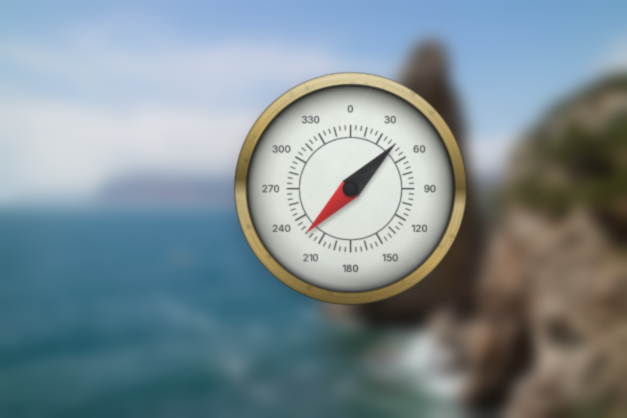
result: 225,°
